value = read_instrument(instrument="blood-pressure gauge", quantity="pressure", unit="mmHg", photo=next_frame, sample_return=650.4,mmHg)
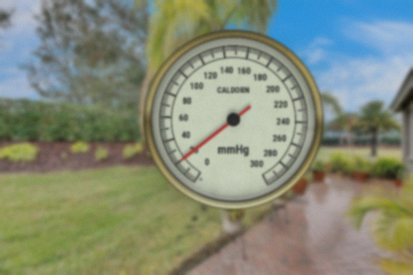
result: 20,mmHg
